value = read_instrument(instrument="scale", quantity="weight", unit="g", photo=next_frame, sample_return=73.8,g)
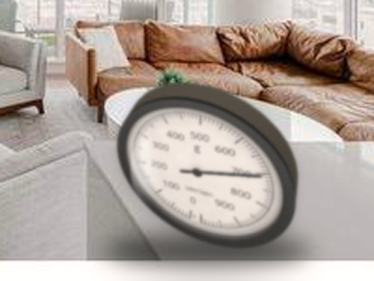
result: 700,g
